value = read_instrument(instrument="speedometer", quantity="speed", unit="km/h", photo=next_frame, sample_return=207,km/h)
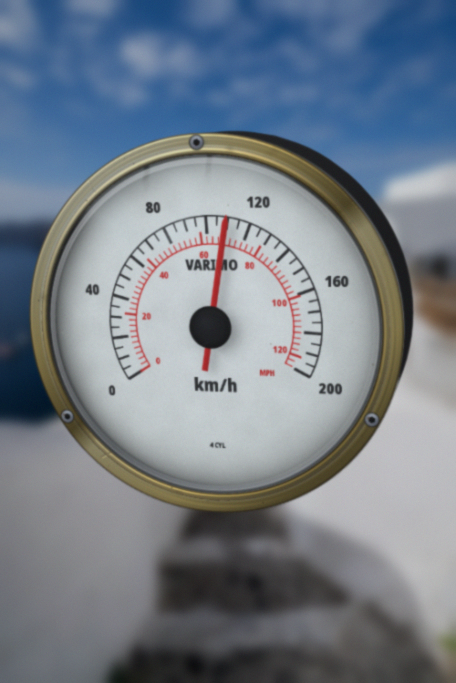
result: 110,km/h
